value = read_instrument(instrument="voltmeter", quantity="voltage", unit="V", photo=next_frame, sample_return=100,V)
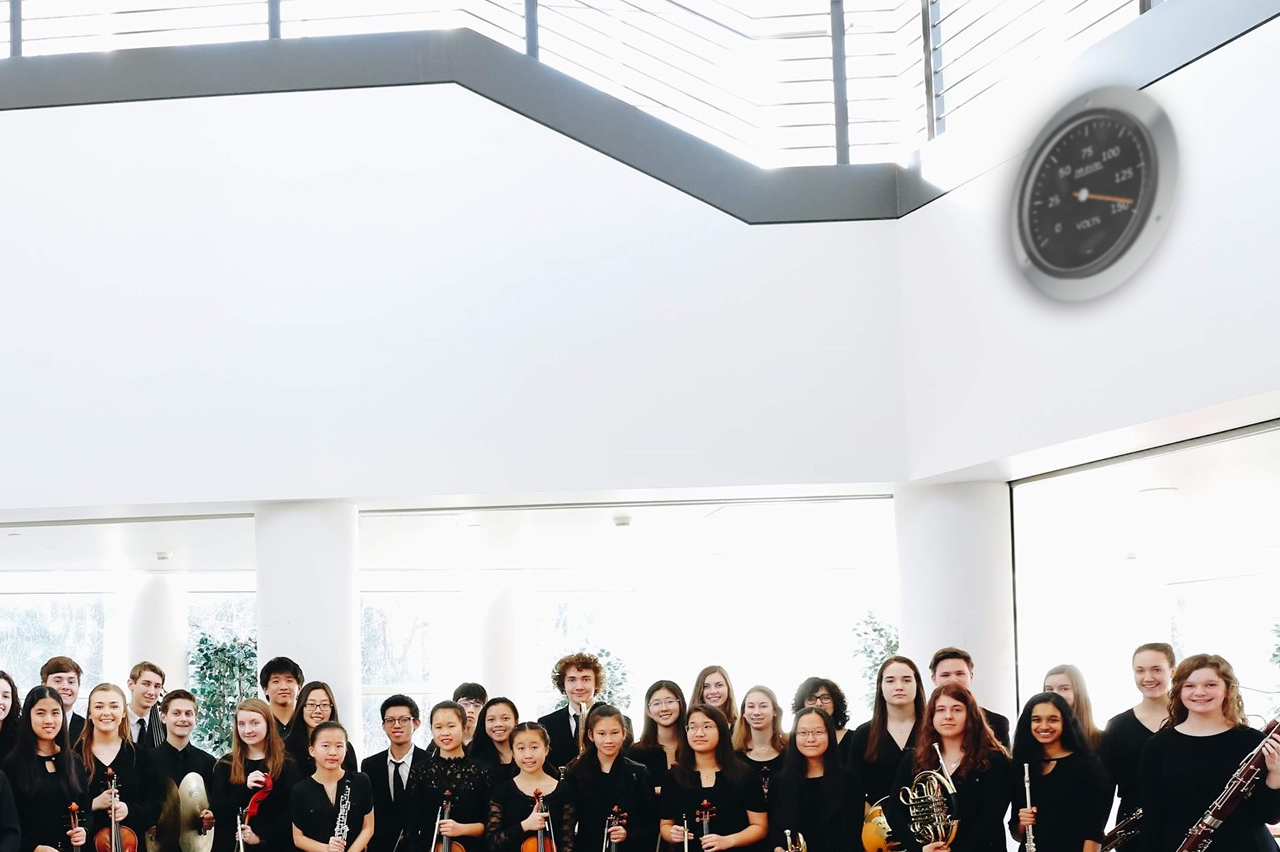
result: 145,V
